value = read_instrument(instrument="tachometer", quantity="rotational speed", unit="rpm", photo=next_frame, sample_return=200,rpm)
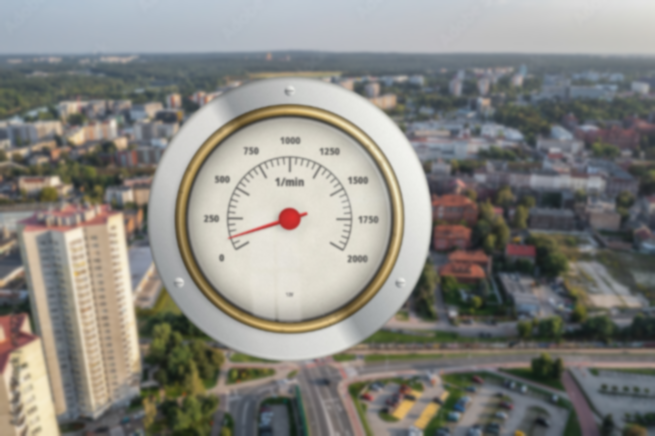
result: 100,rpm
